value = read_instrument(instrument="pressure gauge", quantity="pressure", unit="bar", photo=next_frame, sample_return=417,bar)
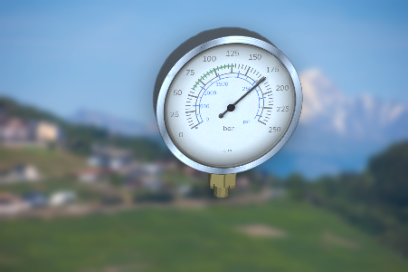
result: 175,bar
